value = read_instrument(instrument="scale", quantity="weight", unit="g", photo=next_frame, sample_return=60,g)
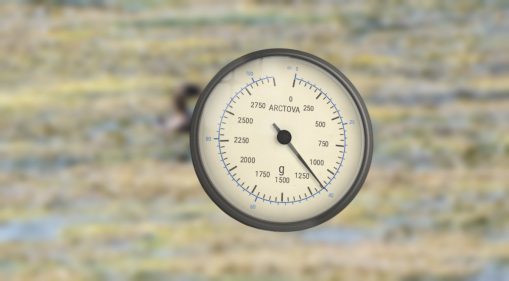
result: 1150,g
